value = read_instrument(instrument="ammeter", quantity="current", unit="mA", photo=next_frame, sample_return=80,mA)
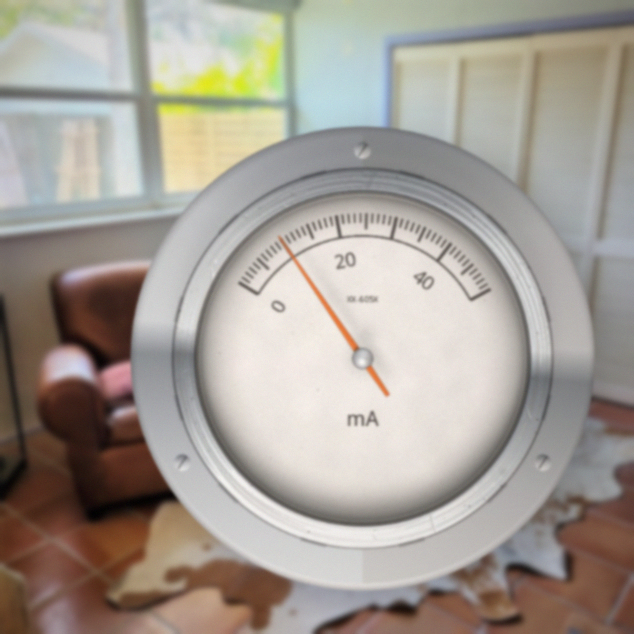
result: 10,mA
